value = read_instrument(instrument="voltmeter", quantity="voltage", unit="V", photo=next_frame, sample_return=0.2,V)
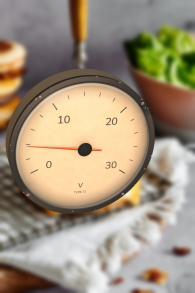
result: 4,V
